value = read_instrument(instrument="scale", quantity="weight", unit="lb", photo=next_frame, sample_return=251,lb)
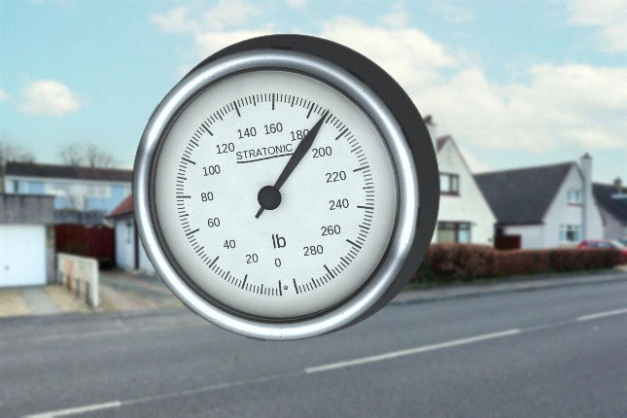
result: 188,lb
